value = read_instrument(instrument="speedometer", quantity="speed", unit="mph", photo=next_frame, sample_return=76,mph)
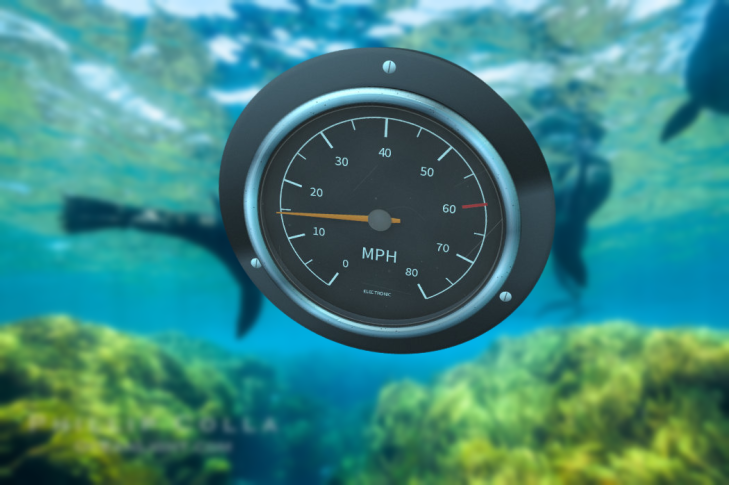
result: 15,mph
